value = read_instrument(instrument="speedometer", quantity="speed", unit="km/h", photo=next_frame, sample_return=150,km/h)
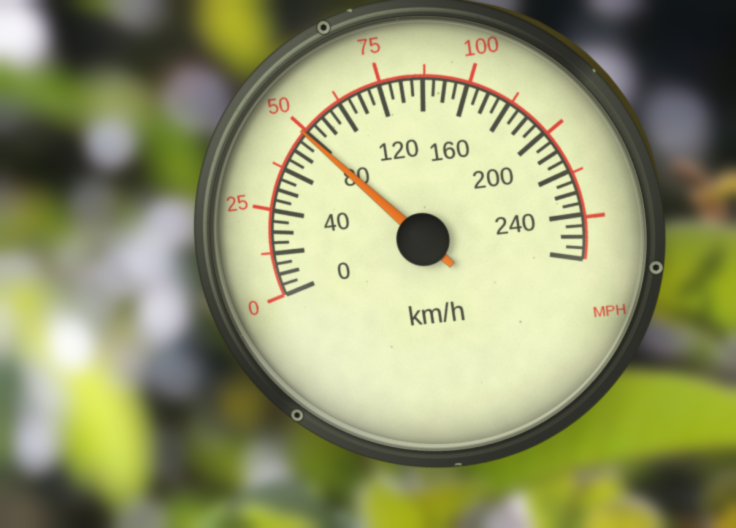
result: 80,km/h
